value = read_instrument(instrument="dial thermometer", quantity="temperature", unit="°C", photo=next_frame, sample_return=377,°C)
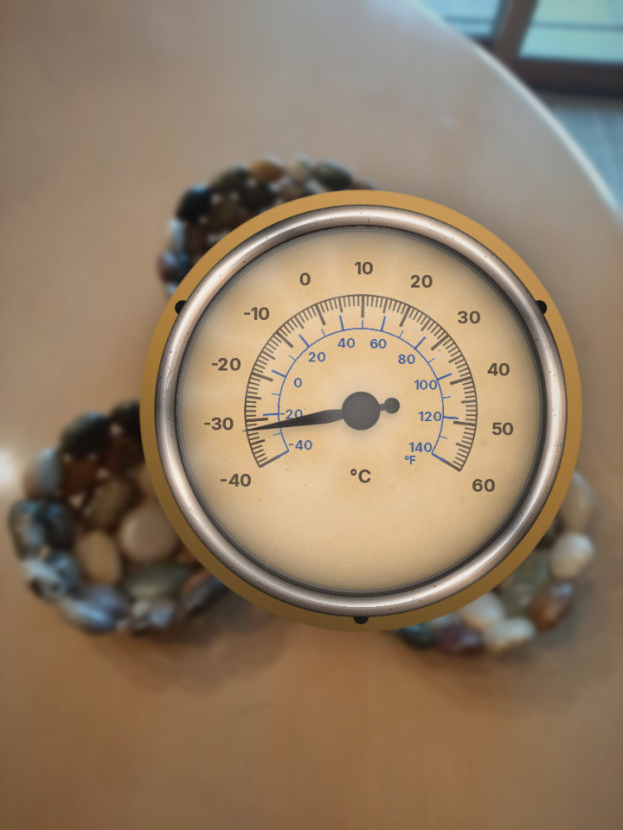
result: -32,°C
